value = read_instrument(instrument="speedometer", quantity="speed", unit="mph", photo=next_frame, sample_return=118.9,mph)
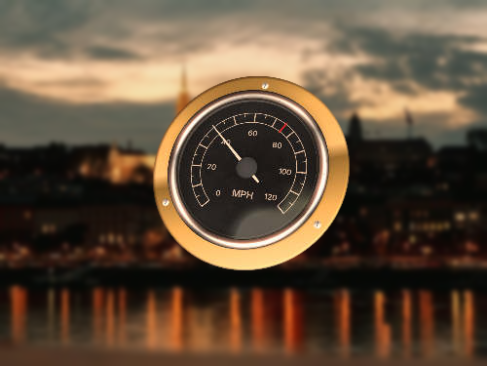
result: 40,mph
